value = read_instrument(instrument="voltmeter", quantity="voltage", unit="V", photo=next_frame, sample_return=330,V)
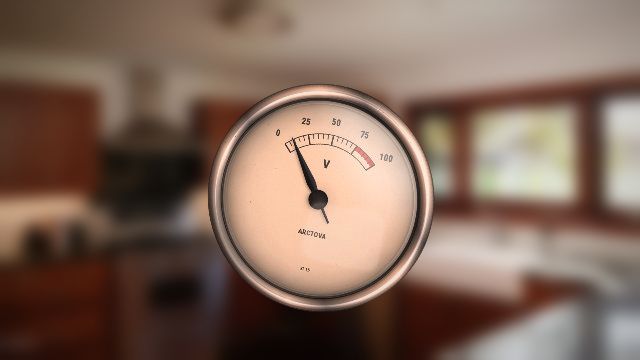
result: 10,V
